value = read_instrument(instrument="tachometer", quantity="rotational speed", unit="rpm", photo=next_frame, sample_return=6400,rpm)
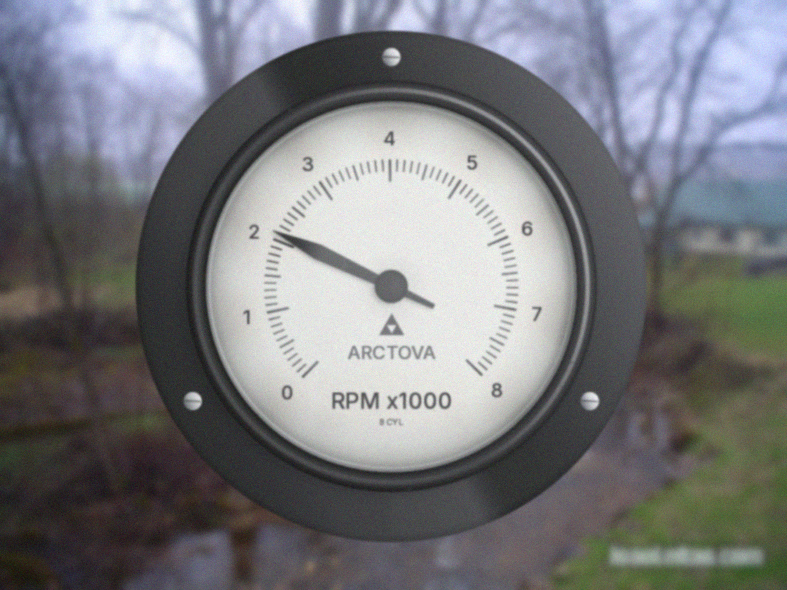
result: 2100,rpm
